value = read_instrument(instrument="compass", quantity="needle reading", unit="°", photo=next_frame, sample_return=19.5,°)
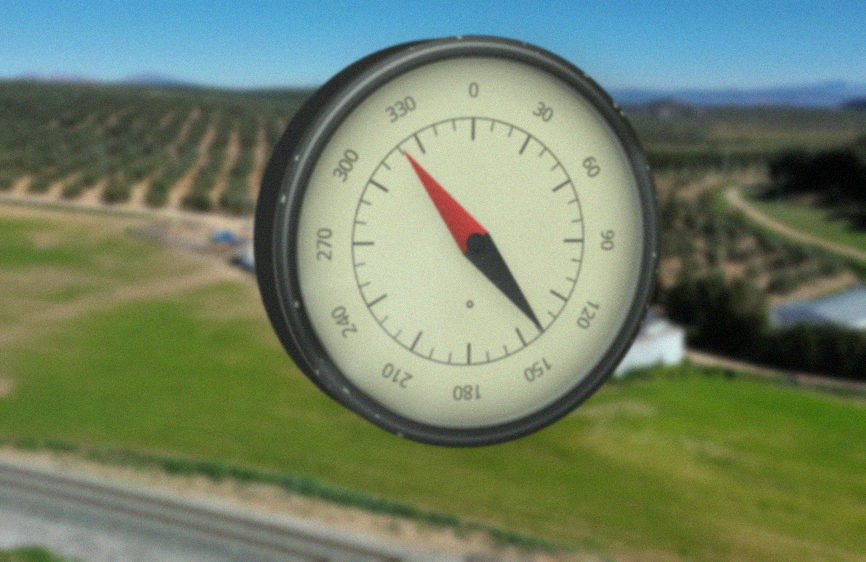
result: 320,°
